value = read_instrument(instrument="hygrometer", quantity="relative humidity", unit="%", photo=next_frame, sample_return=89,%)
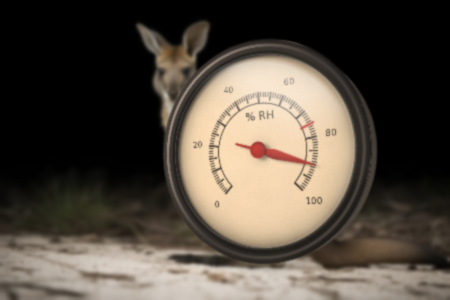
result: 90,%
